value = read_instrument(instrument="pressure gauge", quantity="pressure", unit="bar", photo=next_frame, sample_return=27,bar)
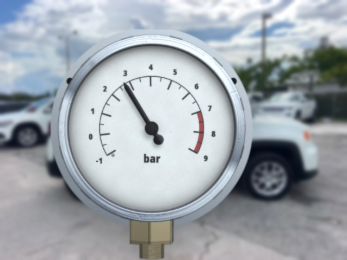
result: 2.75,bar
